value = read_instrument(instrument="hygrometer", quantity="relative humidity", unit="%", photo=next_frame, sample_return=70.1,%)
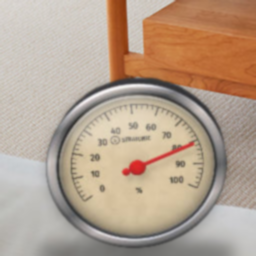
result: 80,%
